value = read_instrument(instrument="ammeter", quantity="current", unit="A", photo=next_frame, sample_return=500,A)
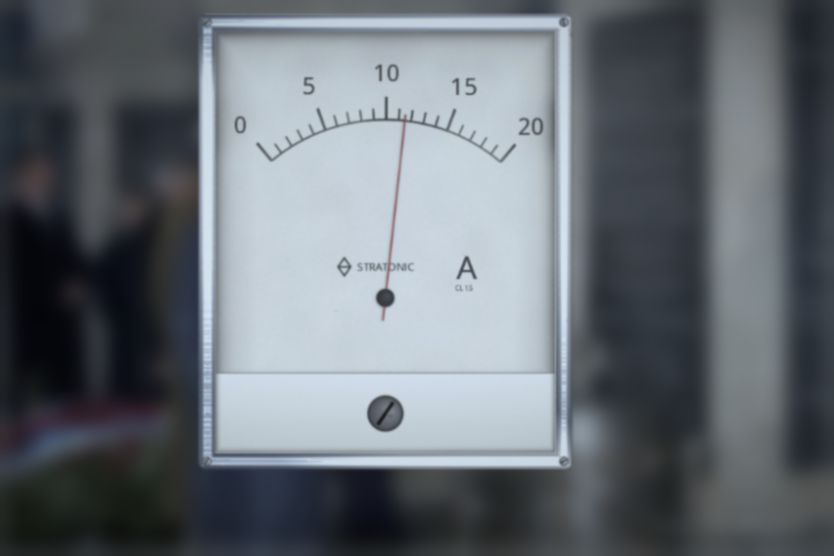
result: 11.5,A
